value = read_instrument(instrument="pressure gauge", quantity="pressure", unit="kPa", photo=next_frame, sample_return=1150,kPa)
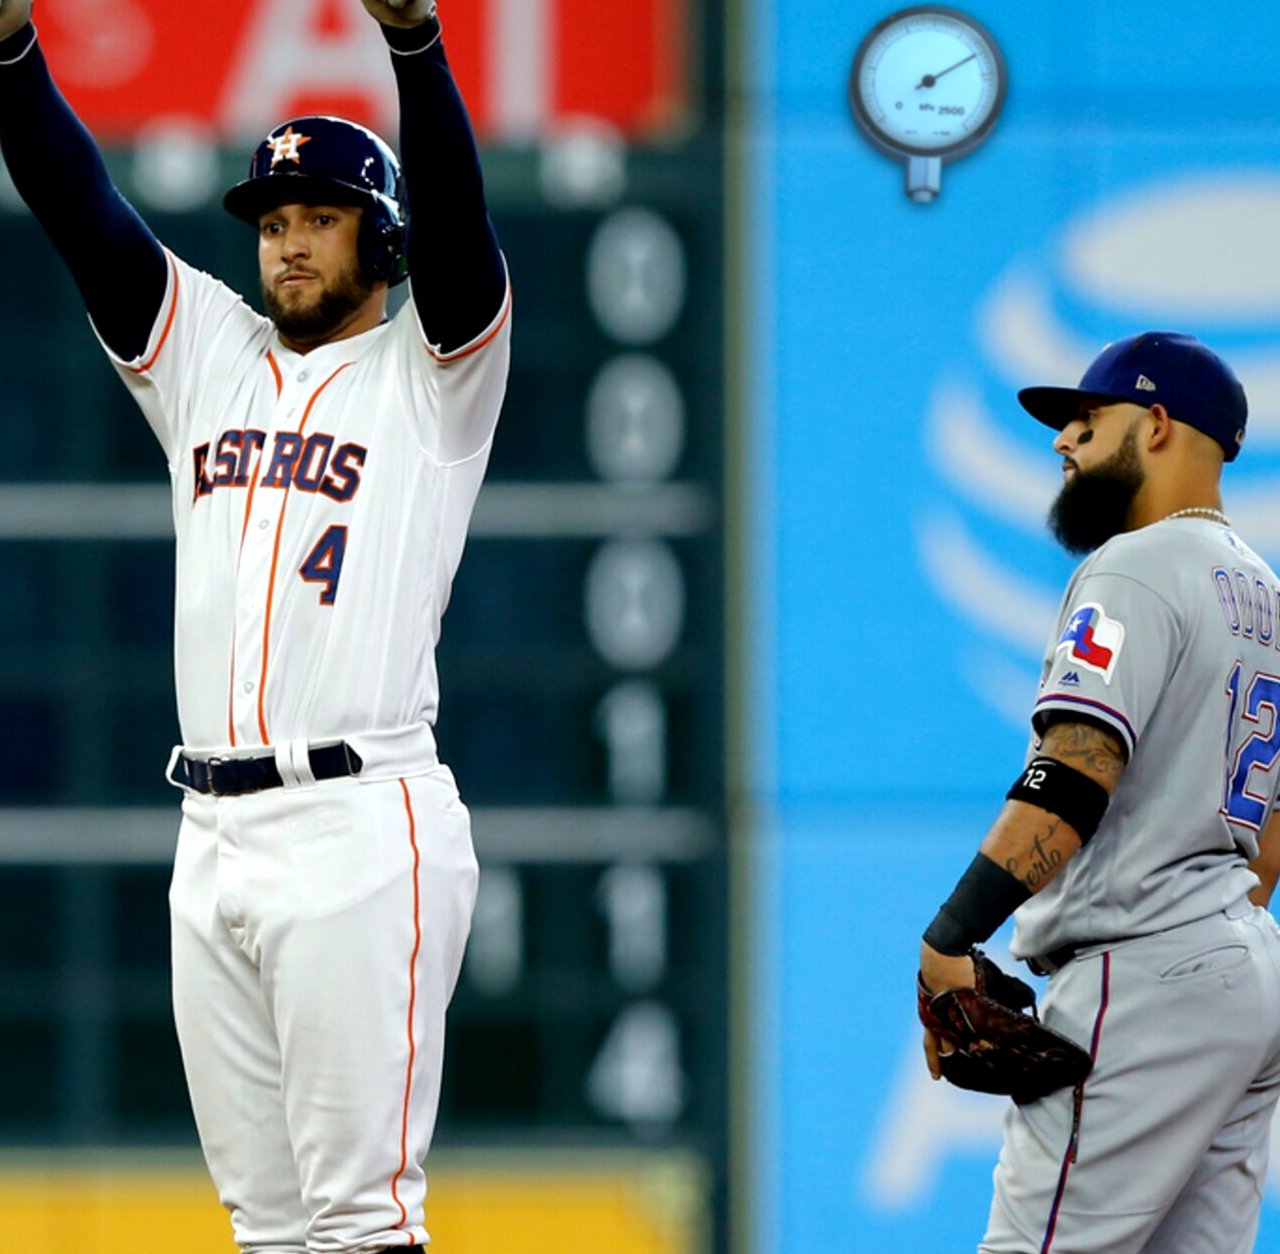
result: 1750,kPa
